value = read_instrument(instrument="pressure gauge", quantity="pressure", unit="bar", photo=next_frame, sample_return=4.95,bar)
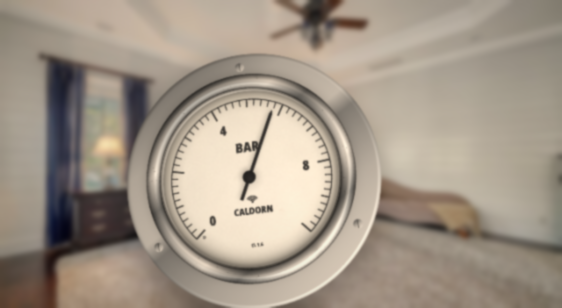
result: 5.8,bar
